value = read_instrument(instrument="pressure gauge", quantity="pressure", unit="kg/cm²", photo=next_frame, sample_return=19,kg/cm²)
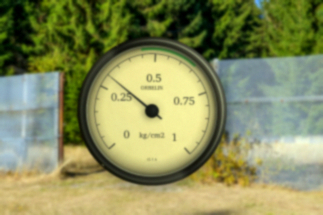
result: 0.3,kg/cm²
